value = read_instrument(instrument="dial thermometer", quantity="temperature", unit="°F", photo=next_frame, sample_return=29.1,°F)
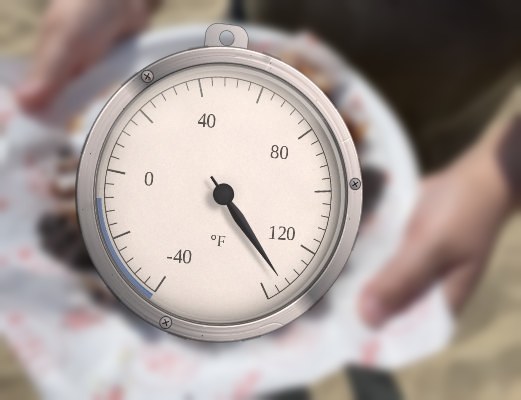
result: 134,°F
